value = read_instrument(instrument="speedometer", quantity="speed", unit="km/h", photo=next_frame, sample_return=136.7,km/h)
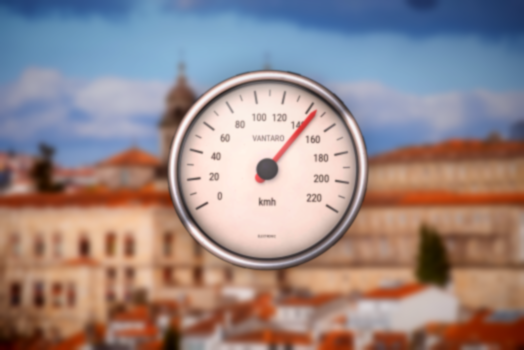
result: 145,km/h
